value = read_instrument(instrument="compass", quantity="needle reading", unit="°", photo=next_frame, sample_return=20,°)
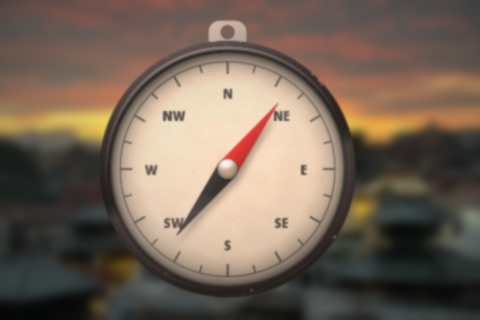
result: 37.5,°
